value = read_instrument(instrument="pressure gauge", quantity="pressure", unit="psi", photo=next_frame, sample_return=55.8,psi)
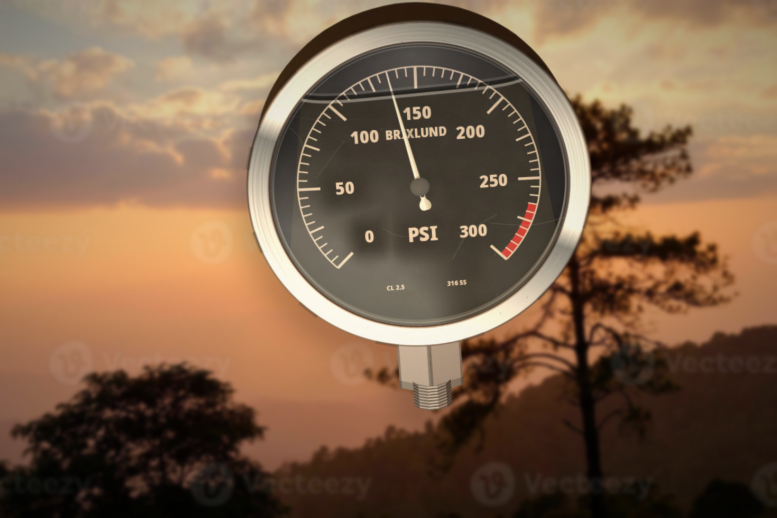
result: 135,psi
